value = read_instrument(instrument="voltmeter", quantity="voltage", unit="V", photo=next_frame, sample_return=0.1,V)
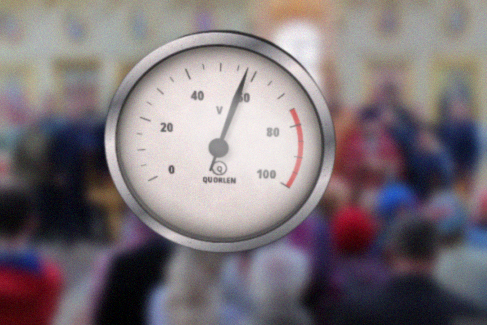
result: 57.5,V
